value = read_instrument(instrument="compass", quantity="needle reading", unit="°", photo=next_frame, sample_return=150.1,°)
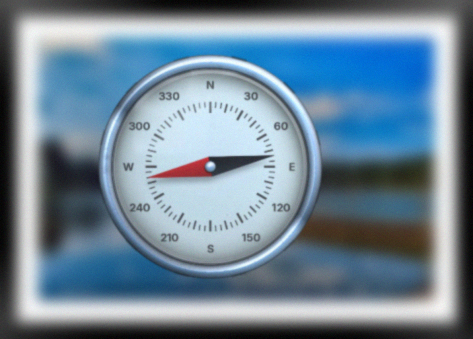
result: 260,°
